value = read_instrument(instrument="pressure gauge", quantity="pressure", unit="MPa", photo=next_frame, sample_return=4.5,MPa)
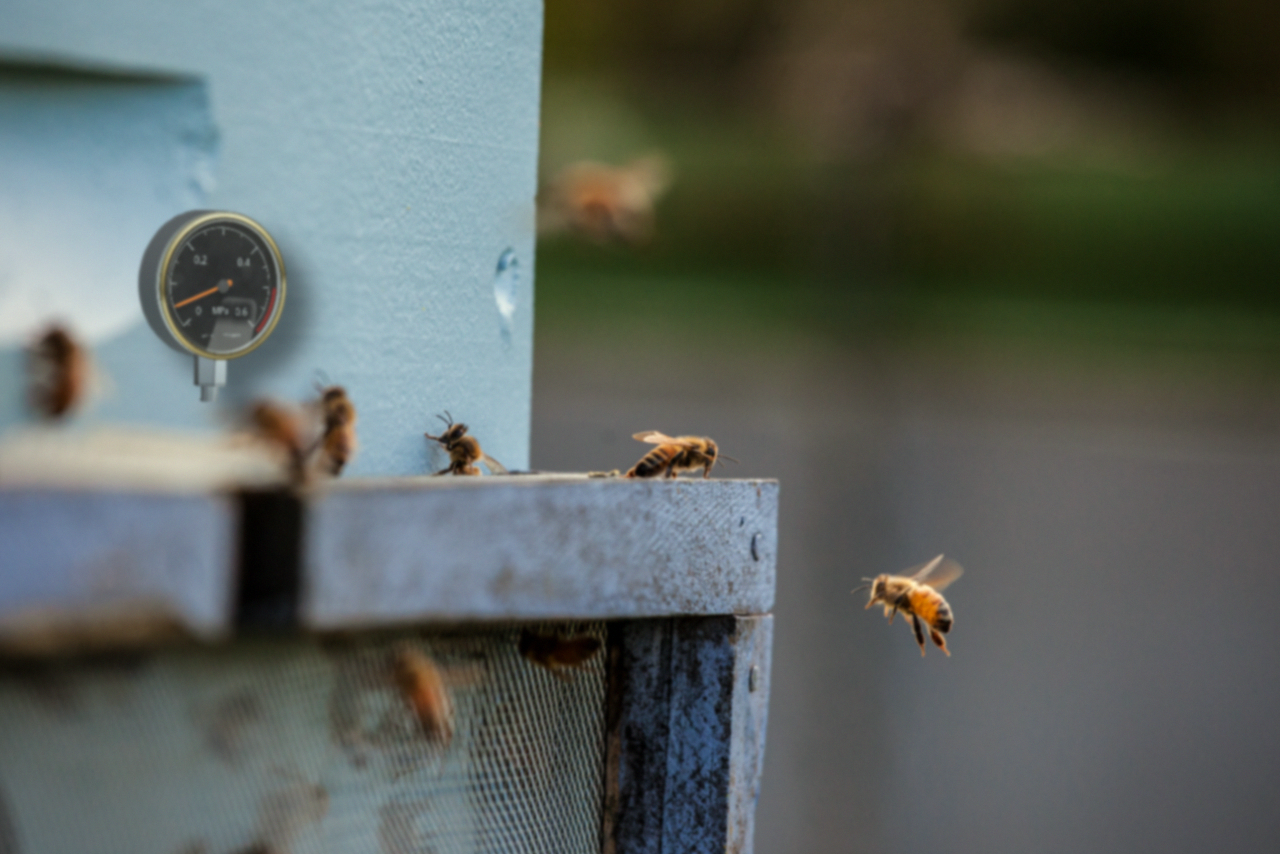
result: 0.05,MPa
